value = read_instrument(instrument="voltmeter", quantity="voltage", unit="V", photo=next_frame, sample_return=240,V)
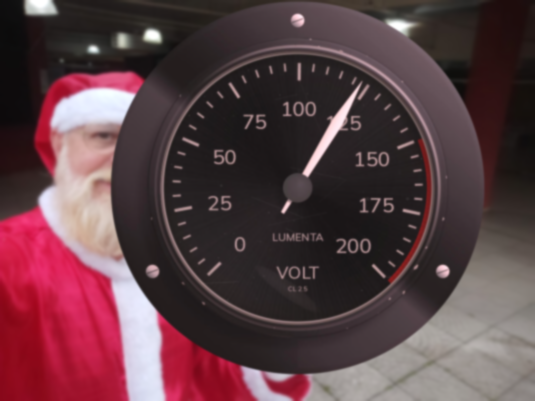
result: 122.5,V
